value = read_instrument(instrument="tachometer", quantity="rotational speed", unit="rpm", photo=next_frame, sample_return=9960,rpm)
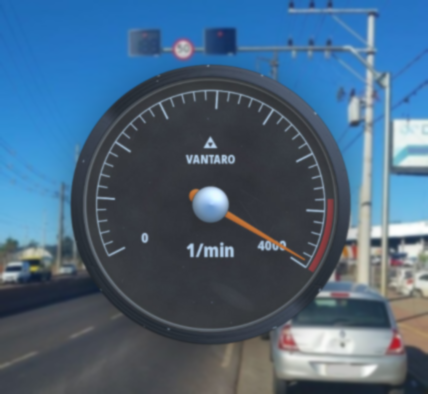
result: 3950,rpm
